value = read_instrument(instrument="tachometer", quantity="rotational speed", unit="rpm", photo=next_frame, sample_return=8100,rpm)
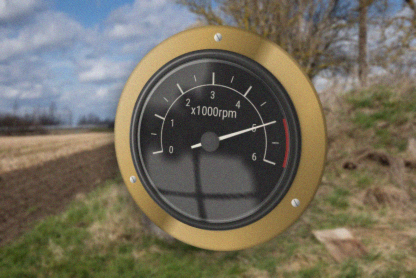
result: 5000,rpm
